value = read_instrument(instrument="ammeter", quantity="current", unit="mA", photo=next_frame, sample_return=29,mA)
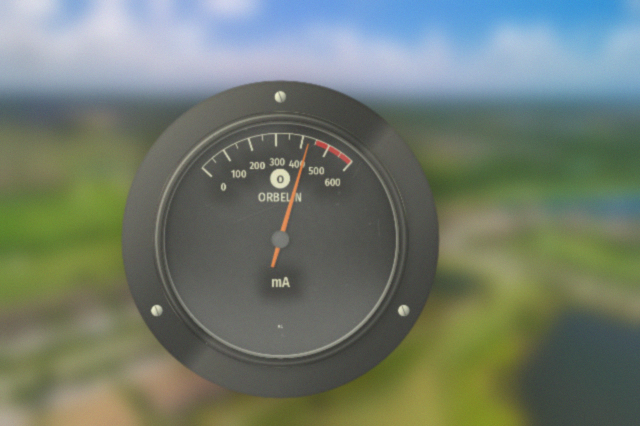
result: 425,mA
